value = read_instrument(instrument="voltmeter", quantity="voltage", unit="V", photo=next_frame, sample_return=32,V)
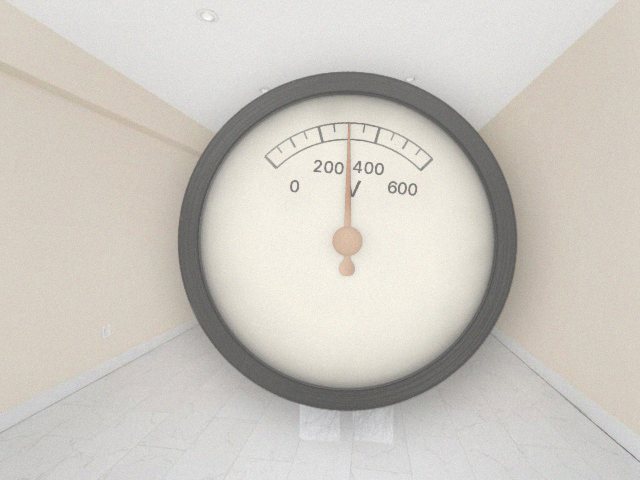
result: 300,V
